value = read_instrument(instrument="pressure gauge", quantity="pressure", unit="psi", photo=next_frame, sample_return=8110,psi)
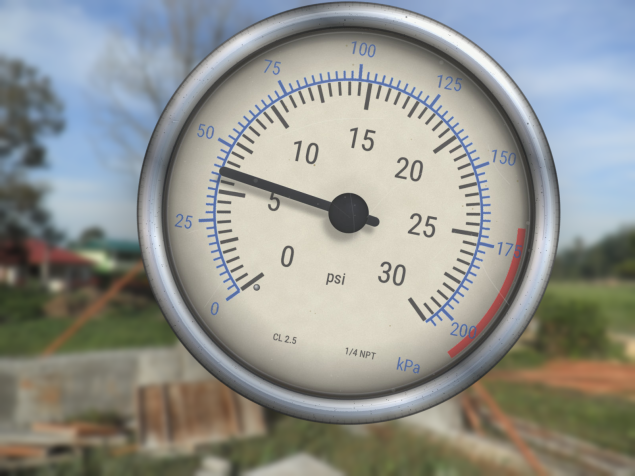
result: 6,psi
